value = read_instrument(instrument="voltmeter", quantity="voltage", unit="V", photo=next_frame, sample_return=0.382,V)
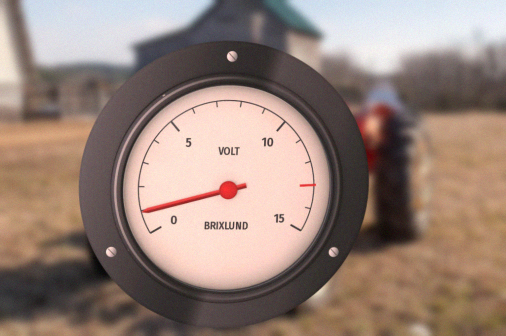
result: 1,V
